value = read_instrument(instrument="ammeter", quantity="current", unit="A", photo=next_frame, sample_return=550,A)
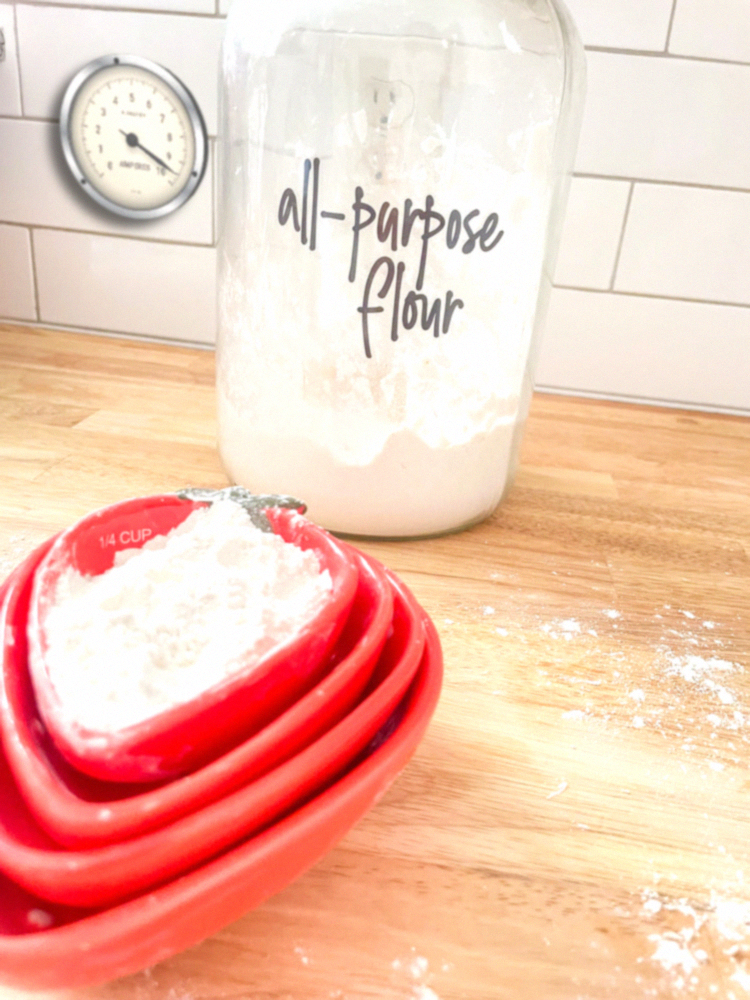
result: 9.5,A
